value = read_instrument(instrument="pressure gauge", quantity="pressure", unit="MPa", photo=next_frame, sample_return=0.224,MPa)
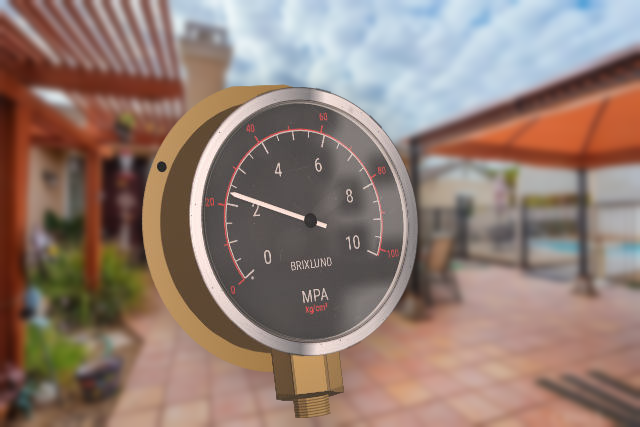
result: 2.25,MPa
